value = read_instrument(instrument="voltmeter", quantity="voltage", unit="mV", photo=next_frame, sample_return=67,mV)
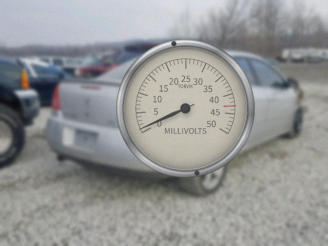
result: 1,mV
